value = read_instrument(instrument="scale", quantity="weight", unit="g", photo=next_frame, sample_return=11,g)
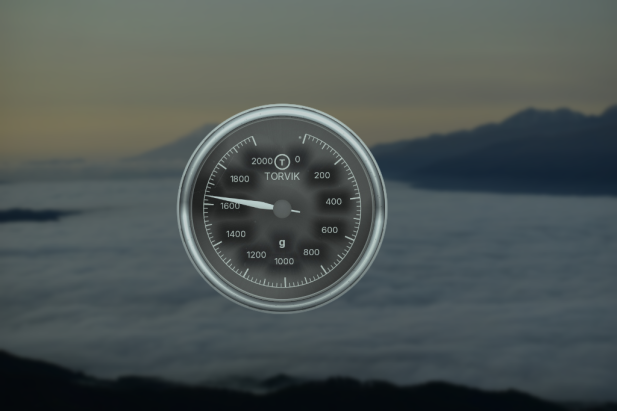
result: 1640,g
